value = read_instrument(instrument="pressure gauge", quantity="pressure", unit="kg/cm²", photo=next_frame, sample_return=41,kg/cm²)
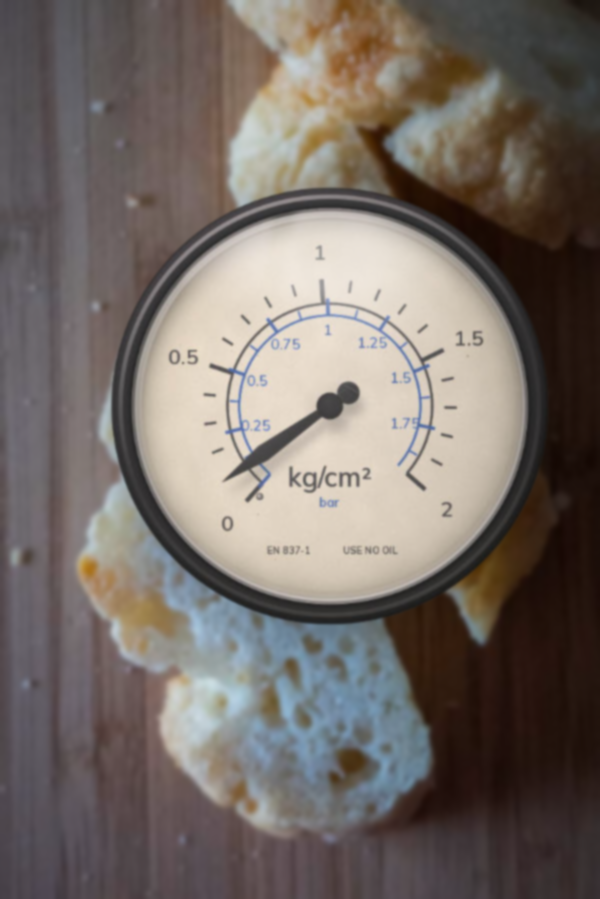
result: 0.1,kg/cm²
